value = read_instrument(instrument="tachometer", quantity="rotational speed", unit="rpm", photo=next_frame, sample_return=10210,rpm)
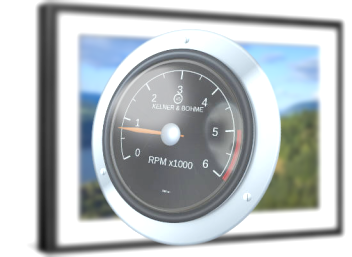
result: 750,rpm
